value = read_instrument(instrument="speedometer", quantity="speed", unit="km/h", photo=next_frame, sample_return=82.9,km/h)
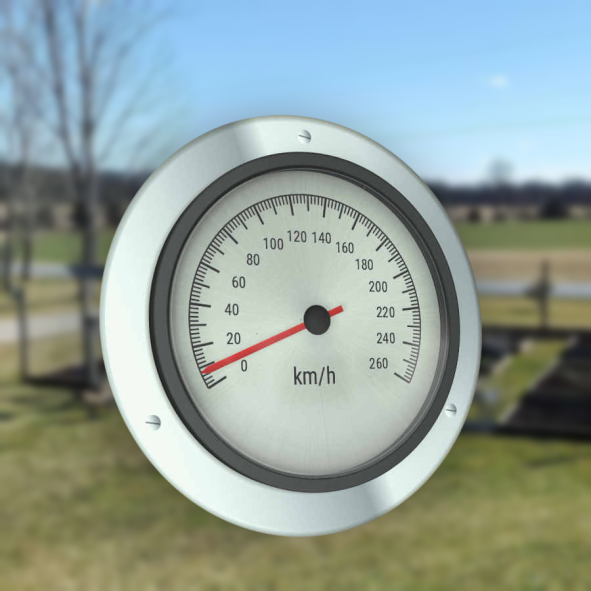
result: 8,km/h
